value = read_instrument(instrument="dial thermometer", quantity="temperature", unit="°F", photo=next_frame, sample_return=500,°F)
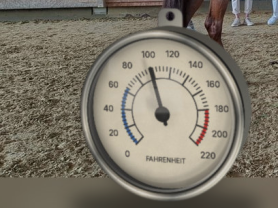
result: 100,°F
